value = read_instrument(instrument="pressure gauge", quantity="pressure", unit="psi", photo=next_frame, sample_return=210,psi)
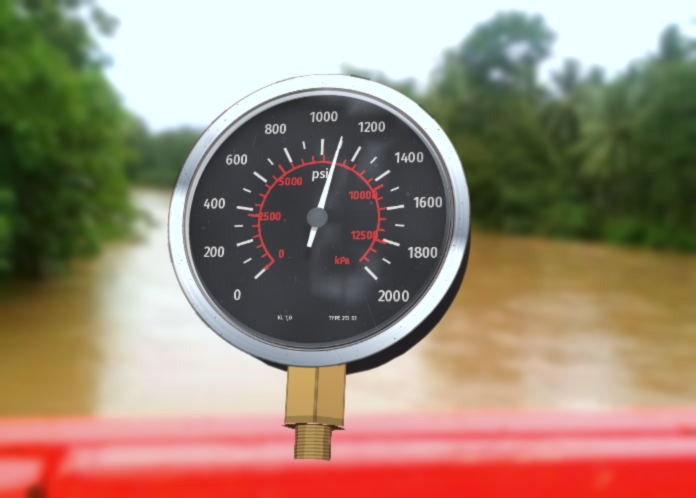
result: 1100,psi
